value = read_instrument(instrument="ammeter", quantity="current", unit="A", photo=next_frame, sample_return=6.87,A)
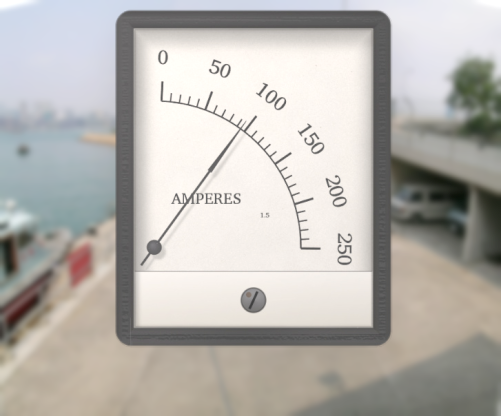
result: 95,A
